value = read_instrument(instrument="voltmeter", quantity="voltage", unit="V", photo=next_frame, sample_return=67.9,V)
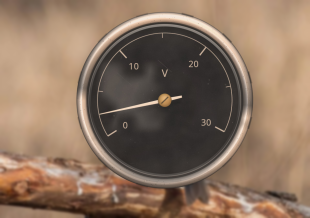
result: 2.5,V
